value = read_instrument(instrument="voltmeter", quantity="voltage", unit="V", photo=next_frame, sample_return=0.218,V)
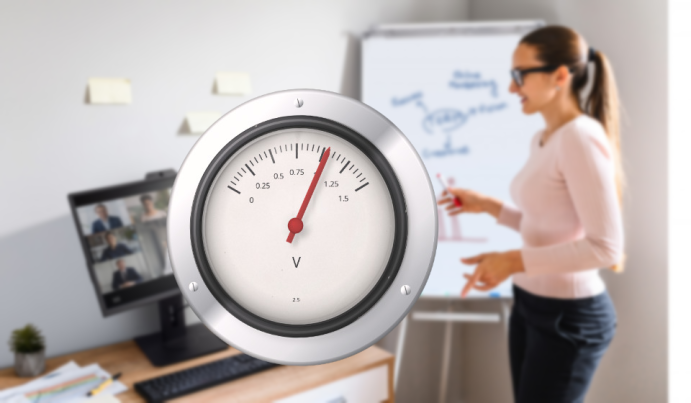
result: 1.05,V
